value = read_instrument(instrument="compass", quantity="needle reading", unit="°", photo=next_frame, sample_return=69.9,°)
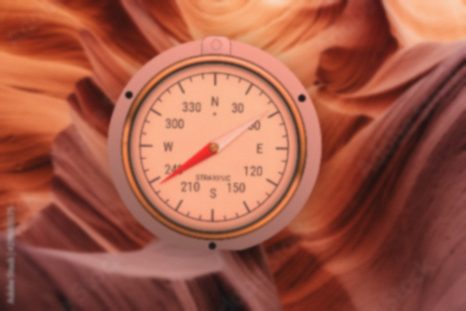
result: 235,°
